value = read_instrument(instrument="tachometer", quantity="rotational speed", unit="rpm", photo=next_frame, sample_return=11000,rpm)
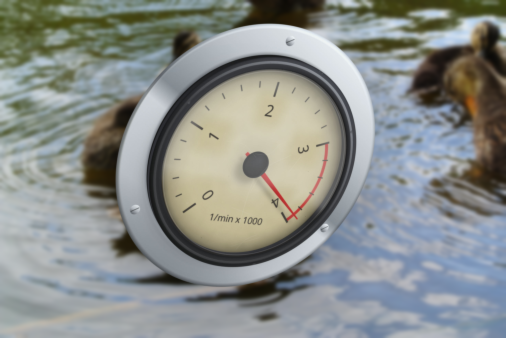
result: 3900,rpm
